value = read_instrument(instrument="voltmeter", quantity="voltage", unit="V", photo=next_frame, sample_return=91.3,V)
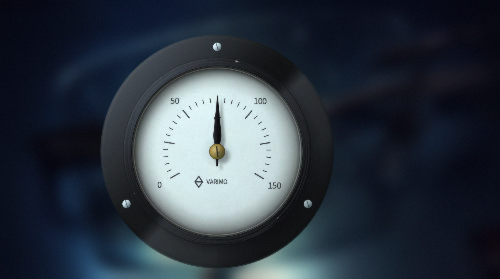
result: 75,V
